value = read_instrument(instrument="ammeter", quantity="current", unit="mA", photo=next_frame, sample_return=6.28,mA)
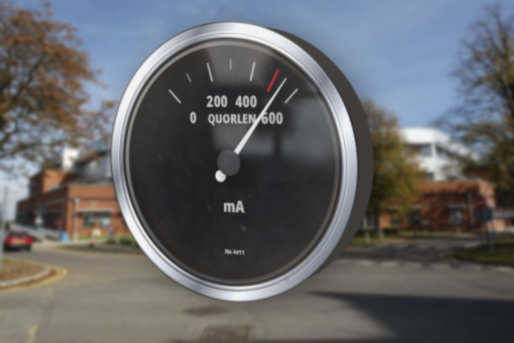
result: 550,mA
